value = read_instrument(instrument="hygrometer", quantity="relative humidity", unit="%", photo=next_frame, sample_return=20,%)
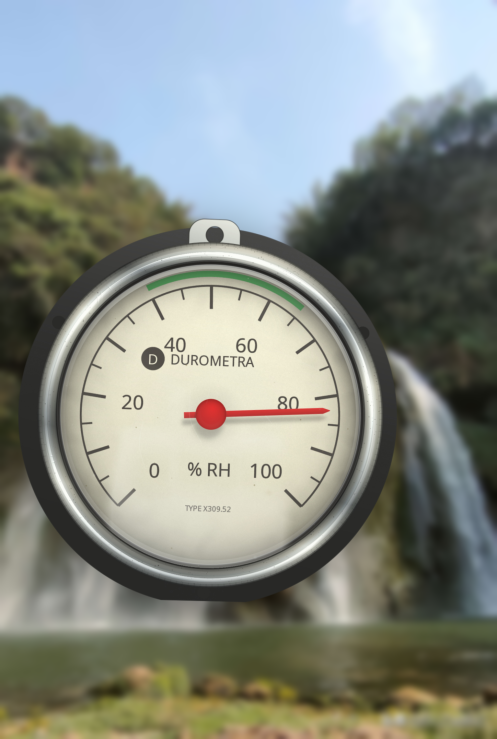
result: 82.5,%
